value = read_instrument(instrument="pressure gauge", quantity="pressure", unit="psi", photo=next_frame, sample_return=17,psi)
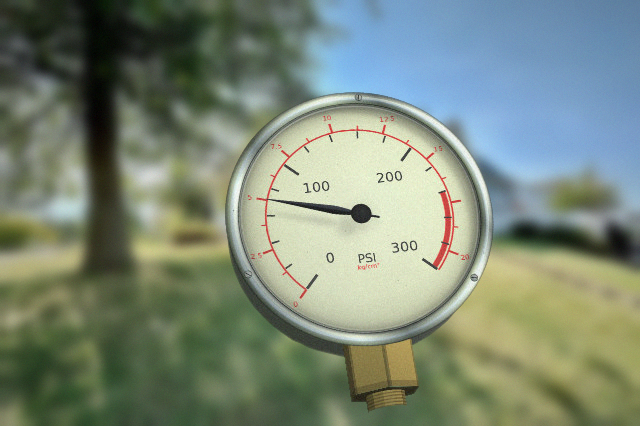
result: 70,psi
